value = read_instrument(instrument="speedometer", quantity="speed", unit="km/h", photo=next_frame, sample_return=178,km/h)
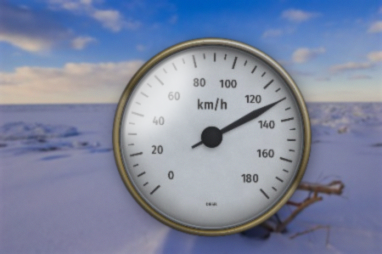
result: 130,km/h
